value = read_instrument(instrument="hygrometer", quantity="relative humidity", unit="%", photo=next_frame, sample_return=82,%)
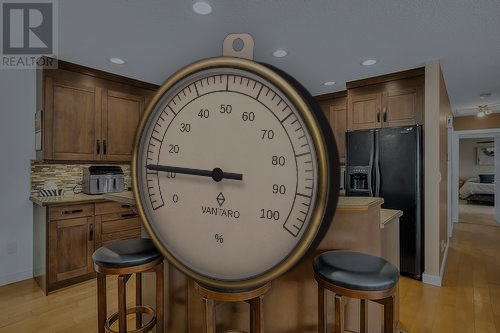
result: 12,%
